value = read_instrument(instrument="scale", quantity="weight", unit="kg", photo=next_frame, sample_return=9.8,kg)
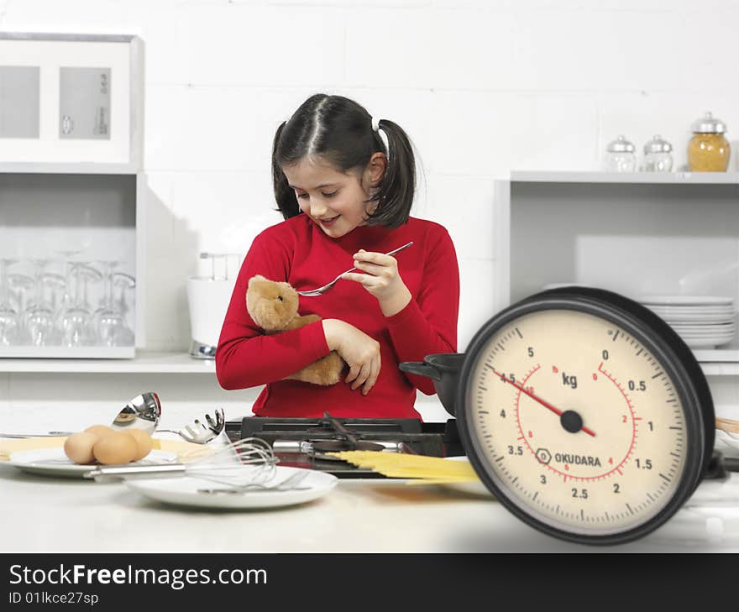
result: 4.5,kg
